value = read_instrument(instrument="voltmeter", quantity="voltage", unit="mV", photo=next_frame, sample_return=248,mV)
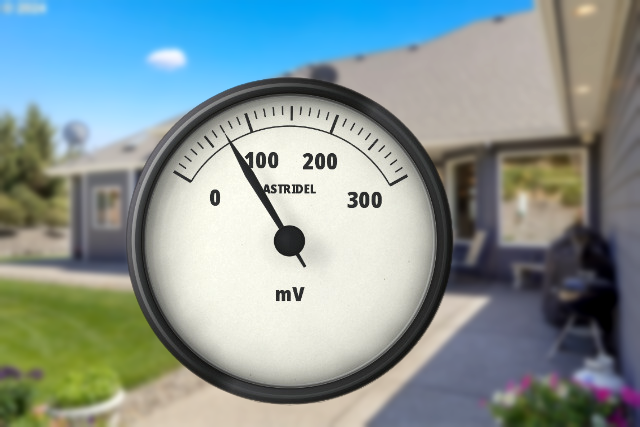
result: 70,mV
